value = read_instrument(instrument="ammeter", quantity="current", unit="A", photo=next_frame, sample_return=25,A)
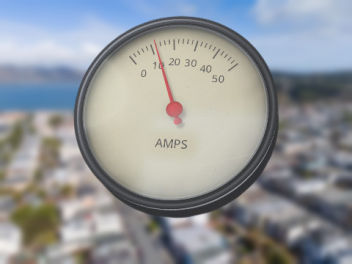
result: 12,A
